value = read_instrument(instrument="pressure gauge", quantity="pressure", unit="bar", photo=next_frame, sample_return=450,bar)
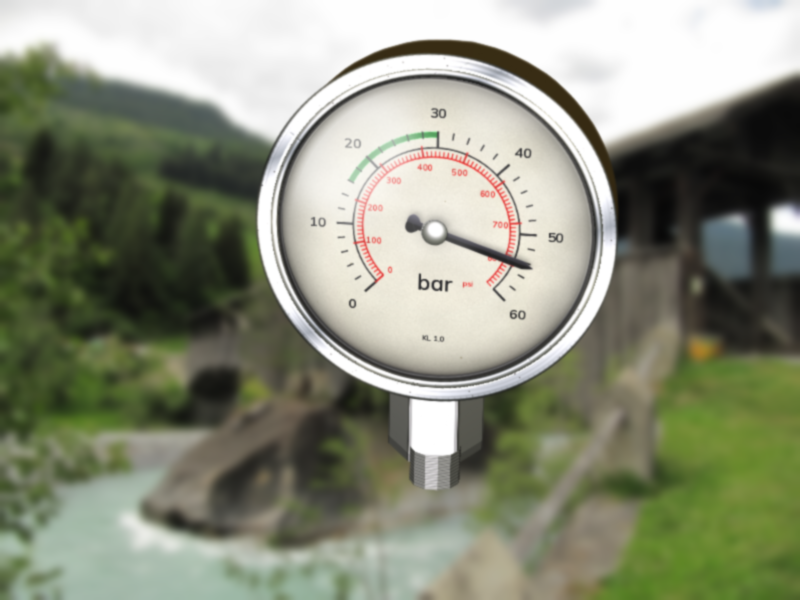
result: 54,bar
